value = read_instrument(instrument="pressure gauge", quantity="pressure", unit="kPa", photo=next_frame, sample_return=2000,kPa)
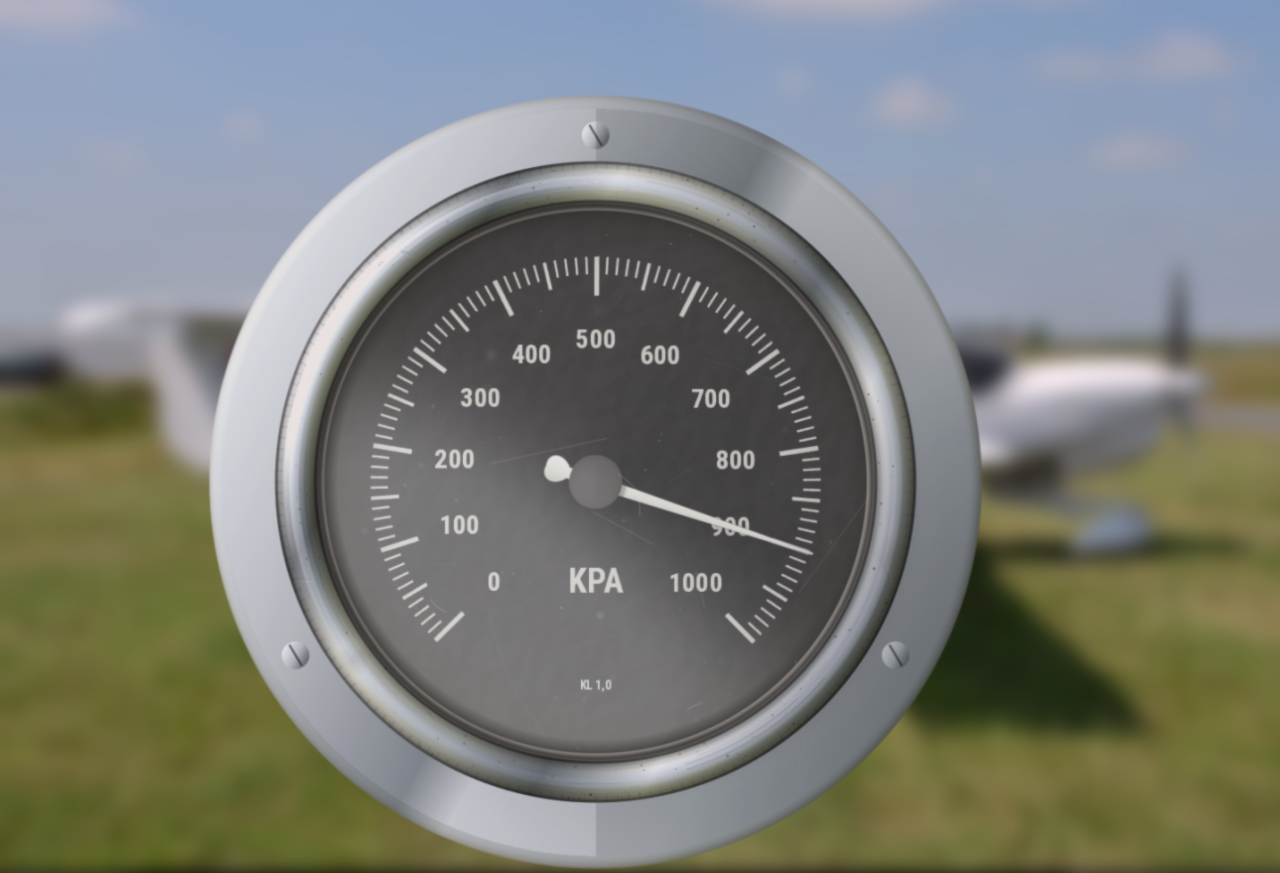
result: 900,kPa
